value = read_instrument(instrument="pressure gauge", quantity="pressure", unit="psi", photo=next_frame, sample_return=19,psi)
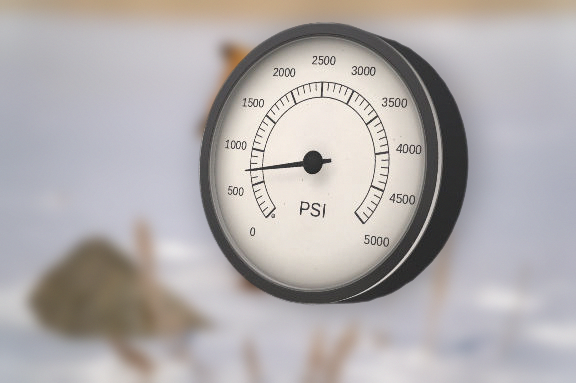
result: 700,psi
